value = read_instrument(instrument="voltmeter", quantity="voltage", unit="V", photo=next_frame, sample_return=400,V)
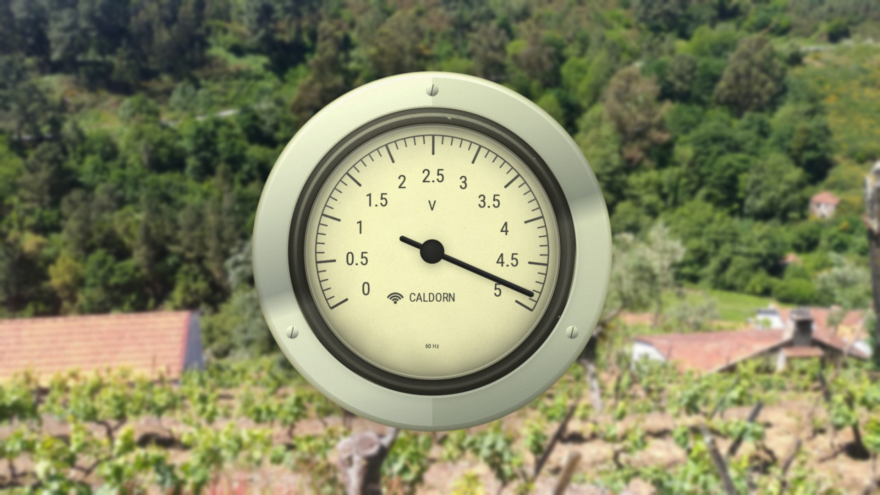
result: 4.85,V
